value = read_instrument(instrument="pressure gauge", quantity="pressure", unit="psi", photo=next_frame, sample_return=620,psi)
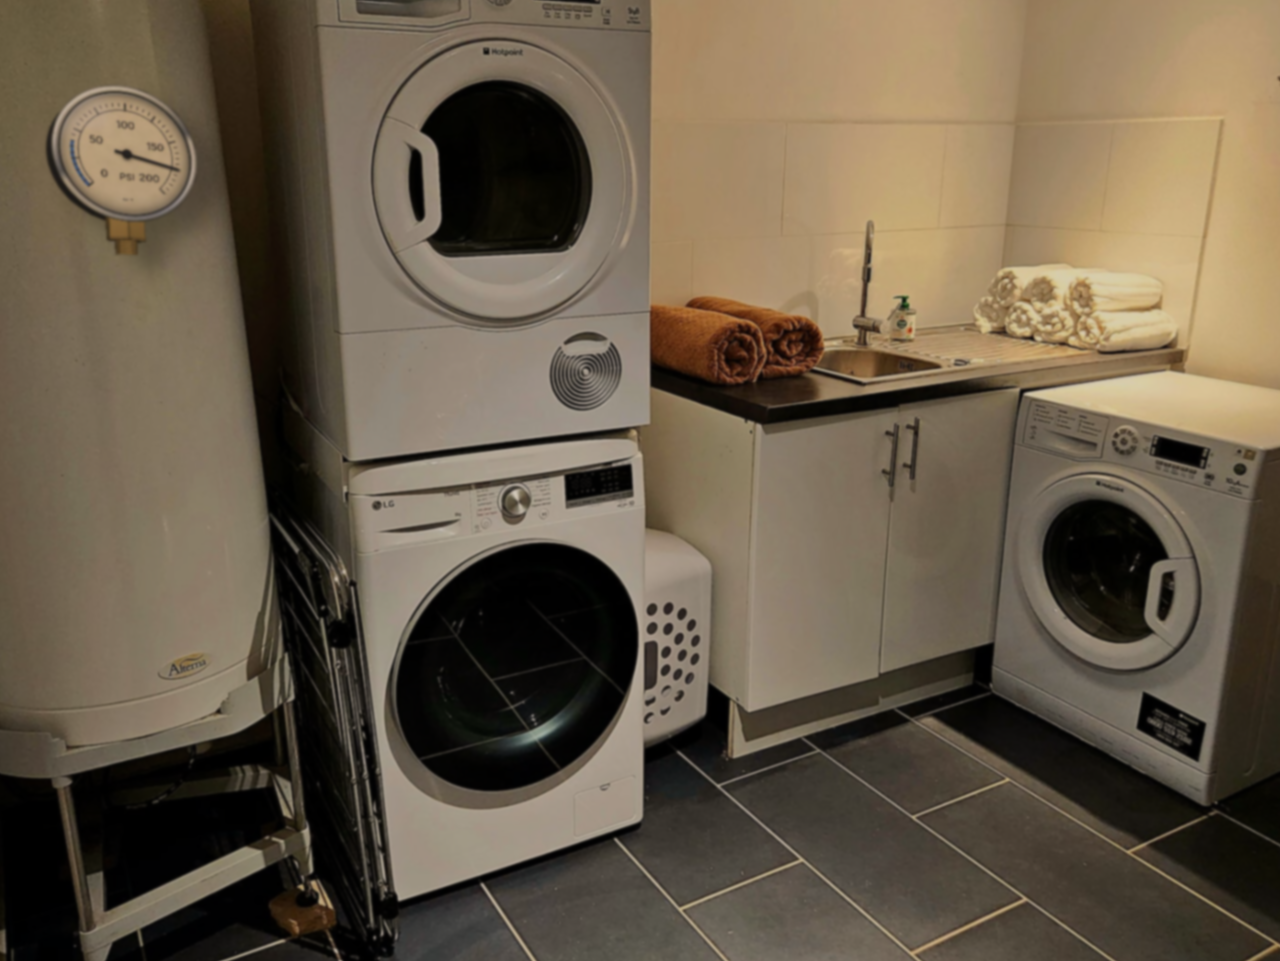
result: 175,psi
